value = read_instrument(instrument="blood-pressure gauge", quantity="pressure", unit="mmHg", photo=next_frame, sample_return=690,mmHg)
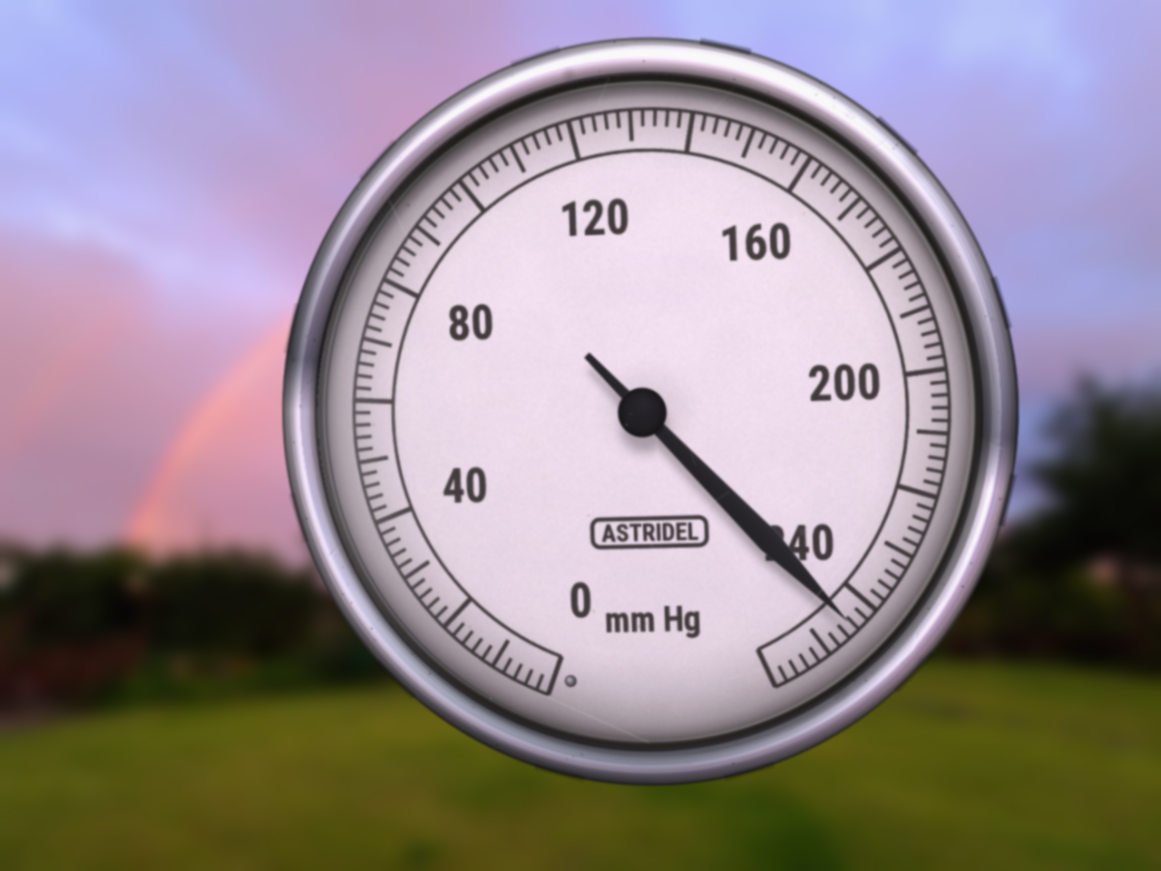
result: 244,mmHg
